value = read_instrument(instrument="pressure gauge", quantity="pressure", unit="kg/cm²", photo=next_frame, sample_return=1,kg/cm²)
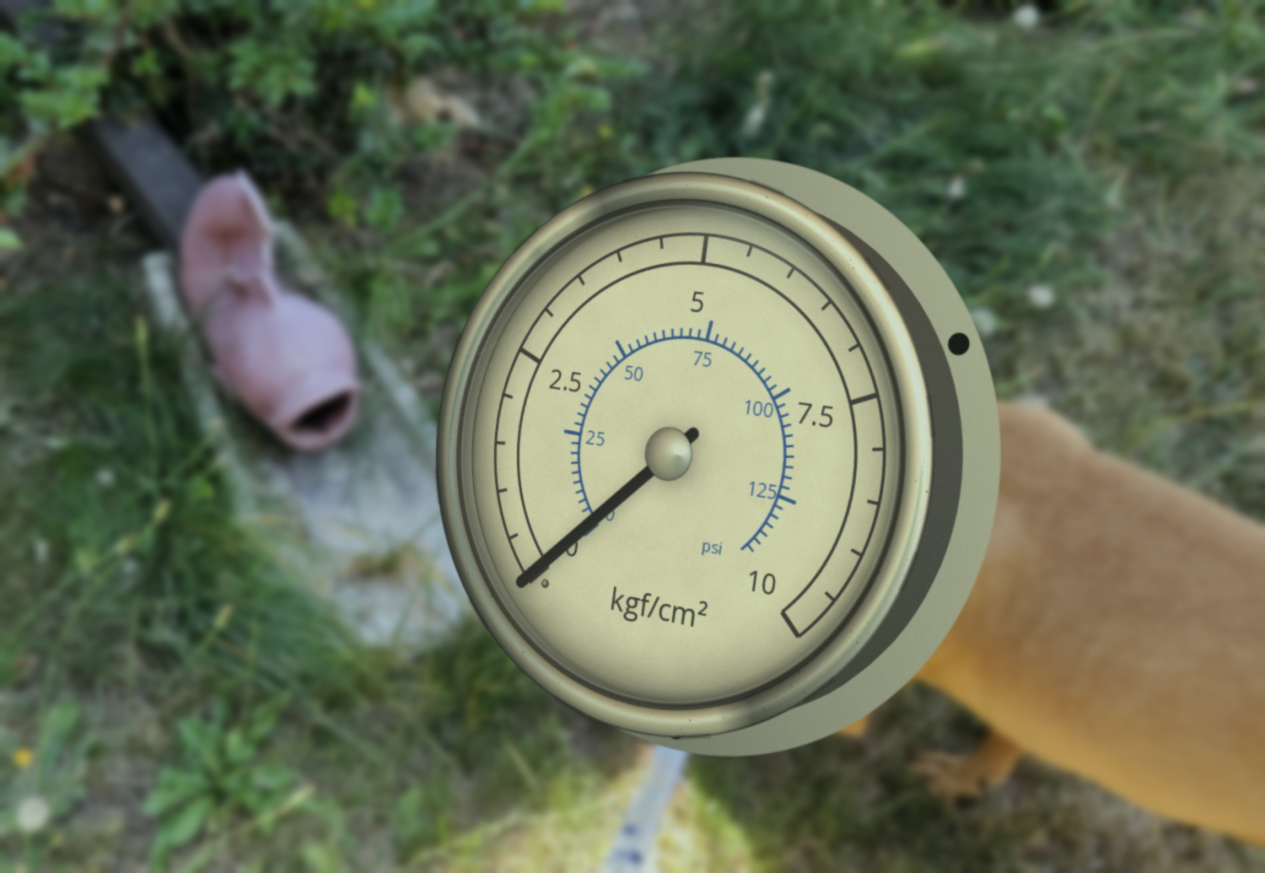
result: 0,kg/cm²
